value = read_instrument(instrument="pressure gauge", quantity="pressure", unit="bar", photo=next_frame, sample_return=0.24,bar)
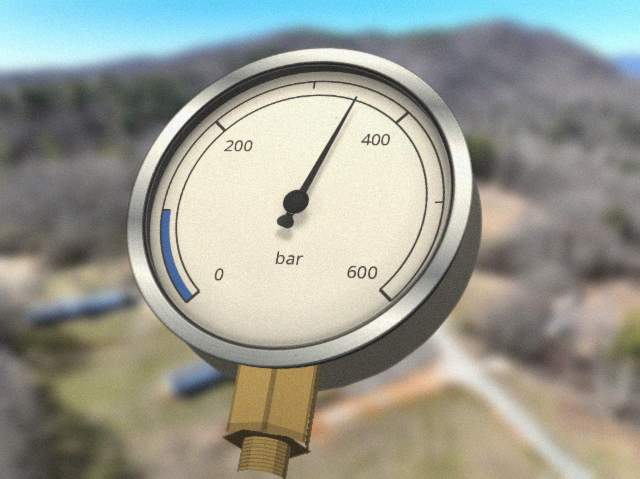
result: 350,bar
